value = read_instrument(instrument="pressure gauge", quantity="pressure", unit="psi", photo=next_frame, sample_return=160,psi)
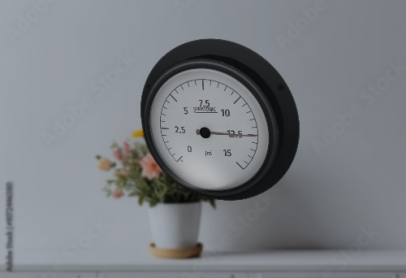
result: 12.5,psi
